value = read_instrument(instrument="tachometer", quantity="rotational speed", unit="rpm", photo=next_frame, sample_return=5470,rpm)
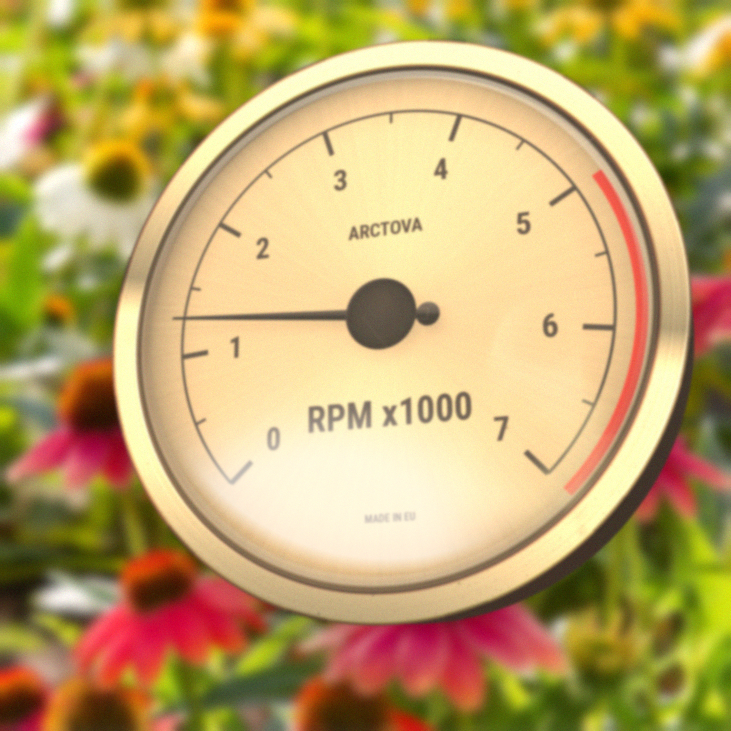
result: 1250,rpm
